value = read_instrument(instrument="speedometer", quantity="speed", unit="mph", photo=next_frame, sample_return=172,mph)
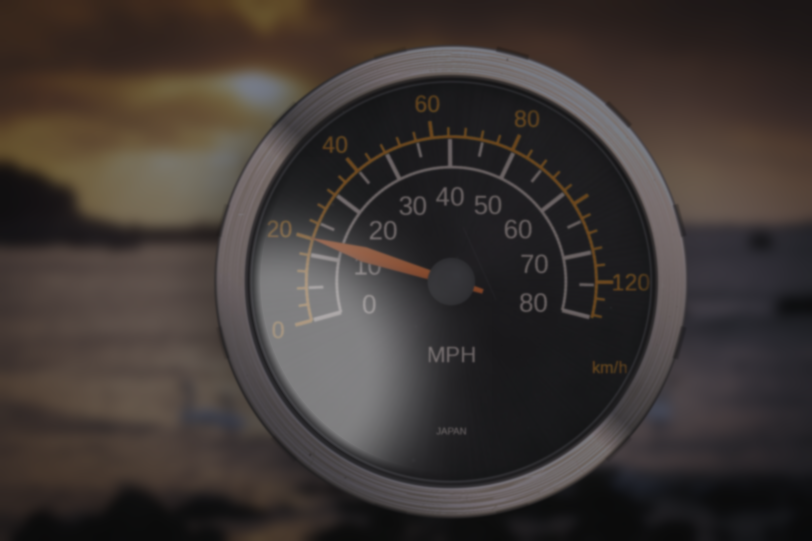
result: 12.5,mph
